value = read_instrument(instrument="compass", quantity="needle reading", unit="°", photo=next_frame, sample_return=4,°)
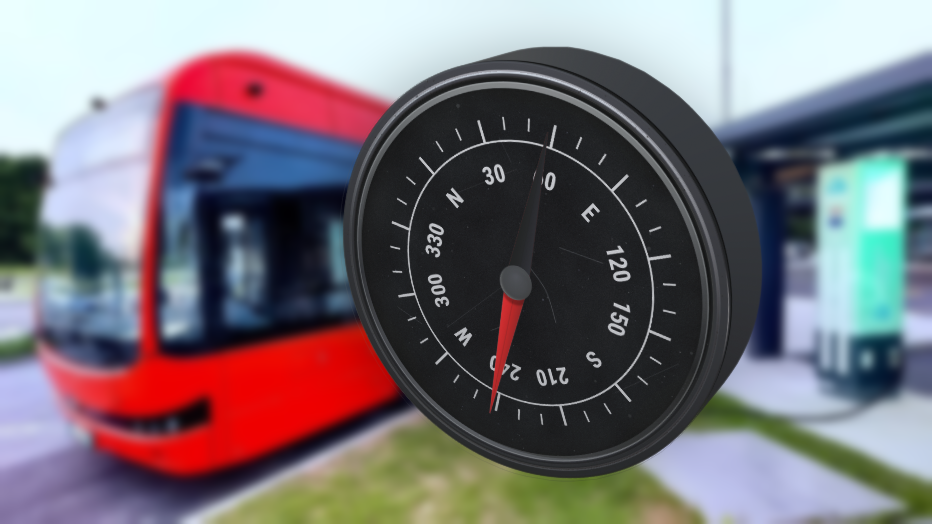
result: 240,°
